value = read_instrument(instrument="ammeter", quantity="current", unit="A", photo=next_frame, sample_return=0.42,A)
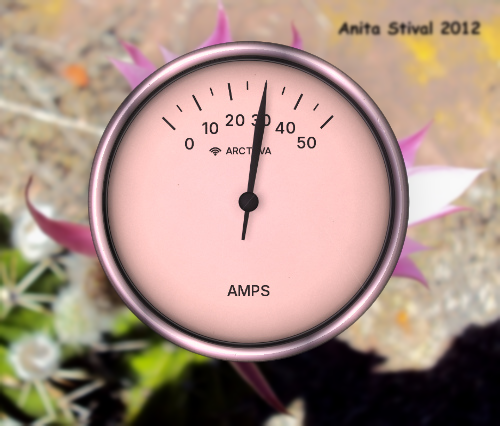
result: 30,A
